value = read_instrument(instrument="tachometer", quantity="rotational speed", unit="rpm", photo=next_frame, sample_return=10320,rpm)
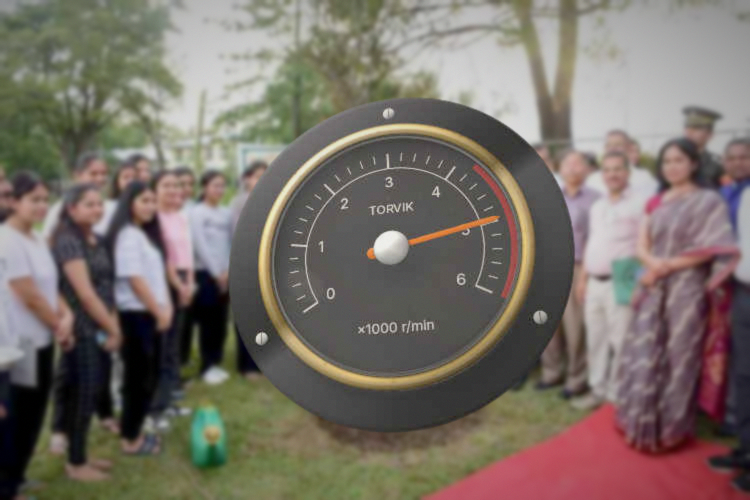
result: 5000,rpm
